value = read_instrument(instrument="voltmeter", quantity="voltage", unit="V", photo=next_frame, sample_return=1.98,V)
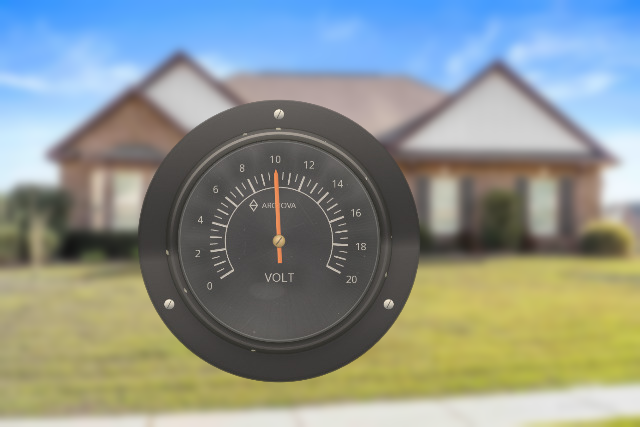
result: 10,V
